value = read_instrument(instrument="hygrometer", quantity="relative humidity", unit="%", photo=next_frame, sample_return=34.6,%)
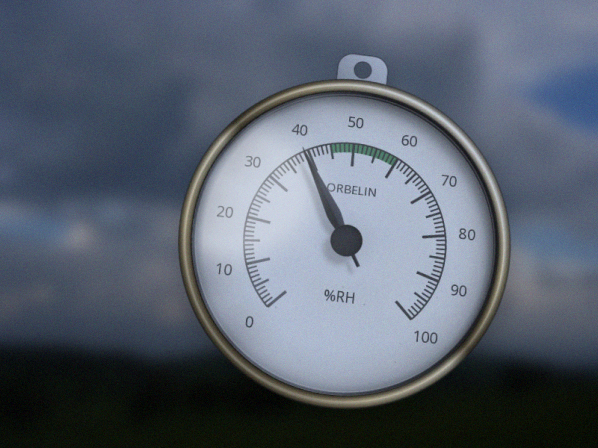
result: 39,%
